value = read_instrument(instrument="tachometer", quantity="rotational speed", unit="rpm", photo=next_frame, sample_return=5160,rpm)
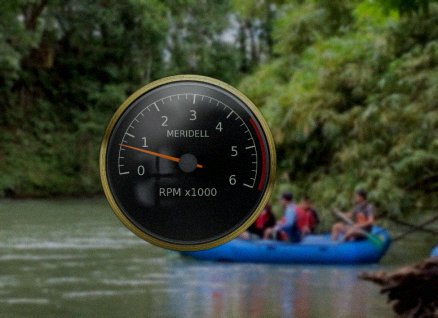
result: 700,rpm
